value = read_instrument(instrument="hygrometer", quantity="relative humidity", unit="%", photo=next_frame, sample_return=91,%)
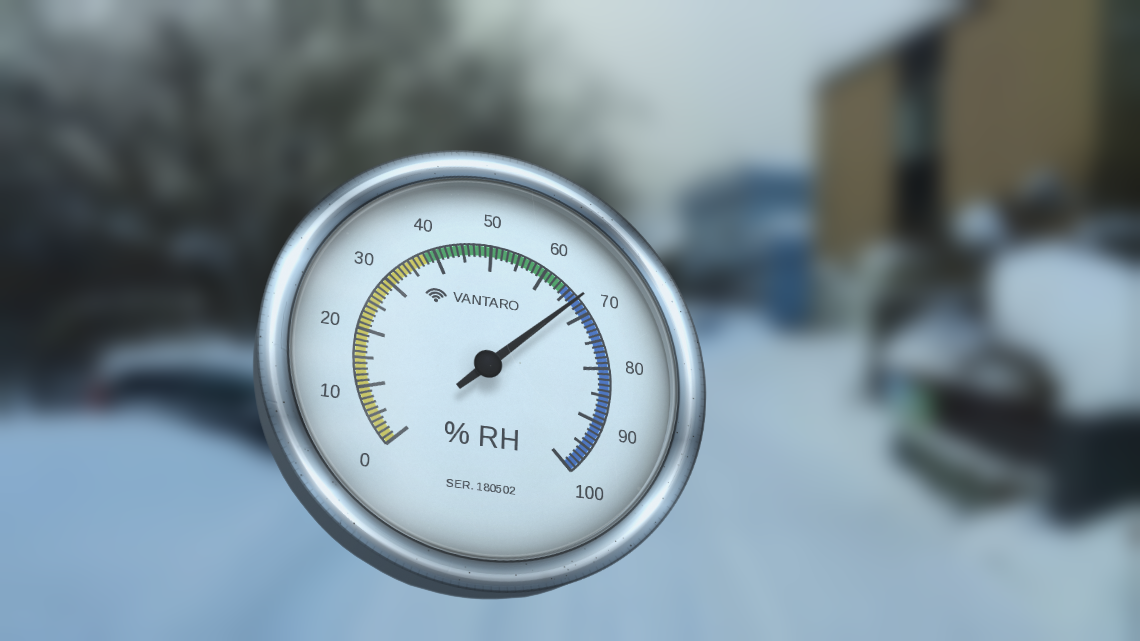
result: 67,%
